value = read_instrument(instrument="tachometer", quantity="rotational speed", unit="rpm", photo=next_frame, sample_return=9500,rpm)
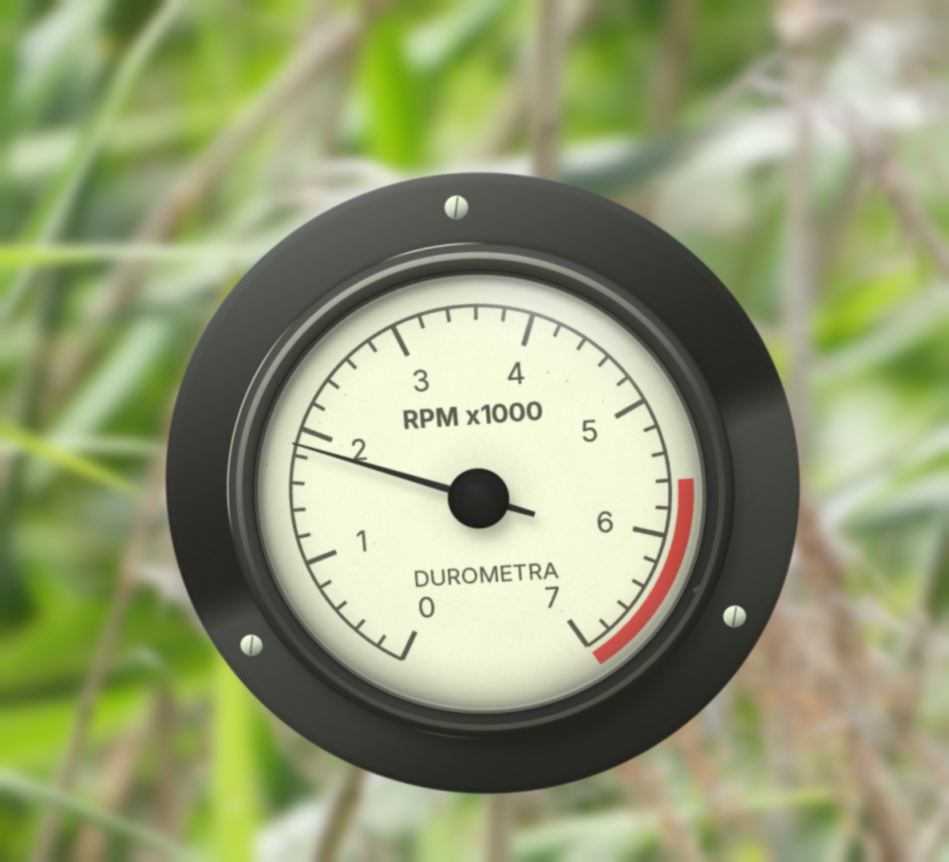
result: 1900,rpm
